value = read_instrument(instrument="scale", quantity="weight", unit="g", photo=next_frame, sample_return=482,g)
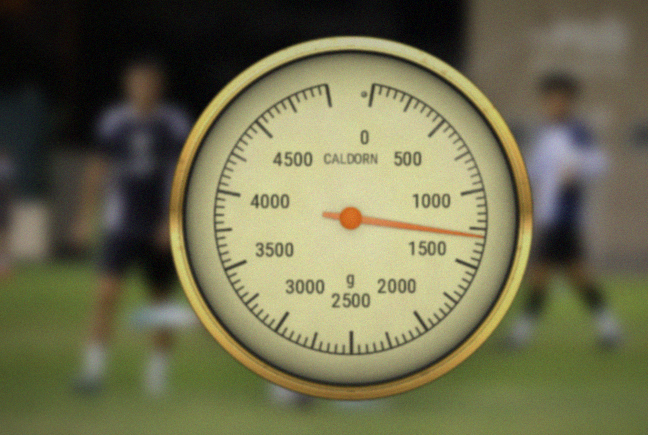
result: 1300,g
